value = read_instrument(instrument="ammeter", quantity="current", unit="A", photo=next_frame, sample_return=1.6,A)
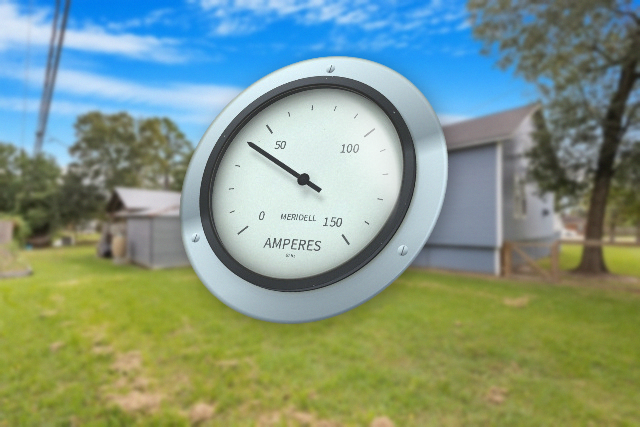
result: 40,A
